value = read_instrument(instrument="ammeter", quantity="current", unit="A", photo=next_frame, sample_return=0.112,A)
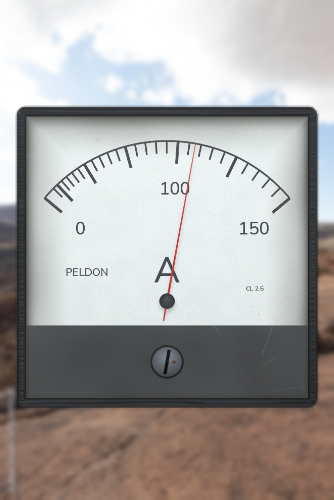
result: 107.5,A
